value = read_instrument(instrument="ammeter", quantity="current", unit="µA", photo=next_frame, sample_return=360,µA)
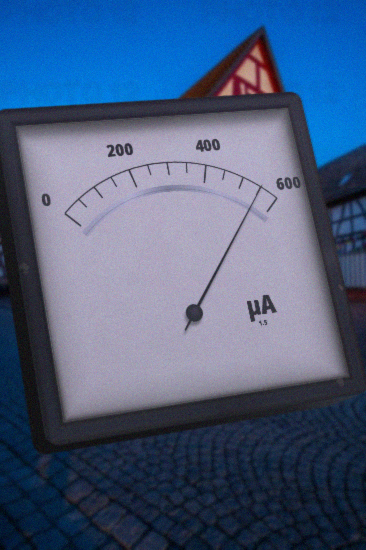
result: 550,µA
